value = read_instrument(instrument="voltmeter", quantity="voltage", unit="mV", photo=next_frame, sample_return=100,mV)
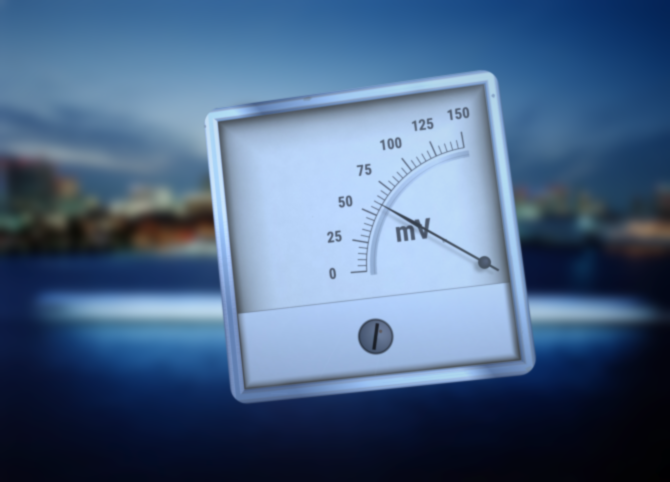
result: 60,mV
